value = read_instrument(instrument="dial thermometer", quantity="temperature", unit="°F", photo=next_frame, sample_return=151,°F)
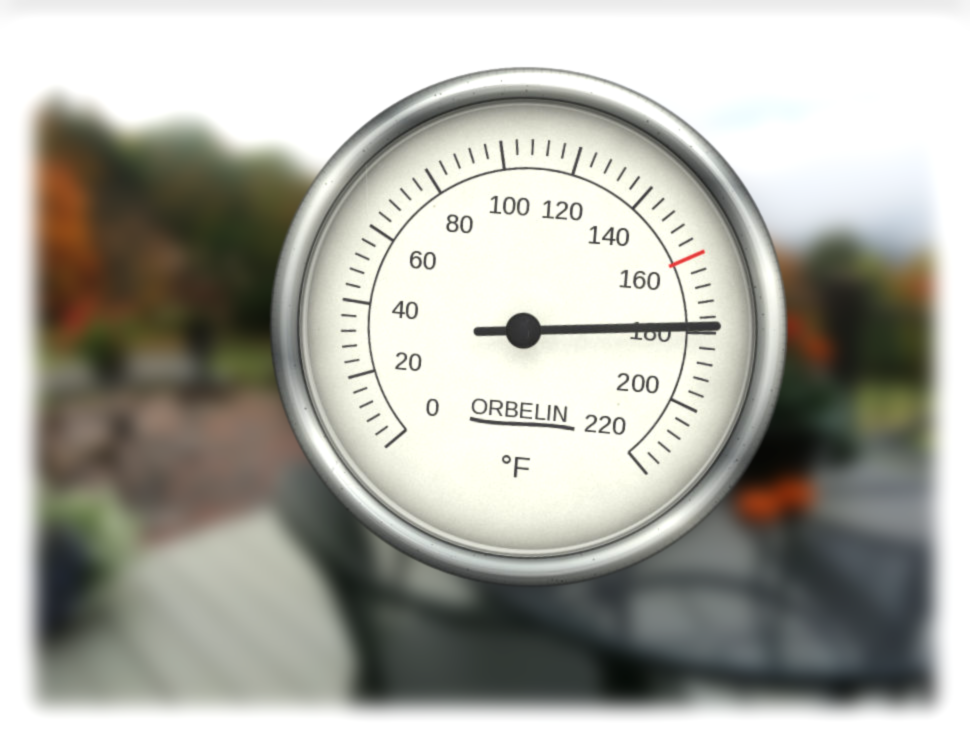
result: 178,°F
